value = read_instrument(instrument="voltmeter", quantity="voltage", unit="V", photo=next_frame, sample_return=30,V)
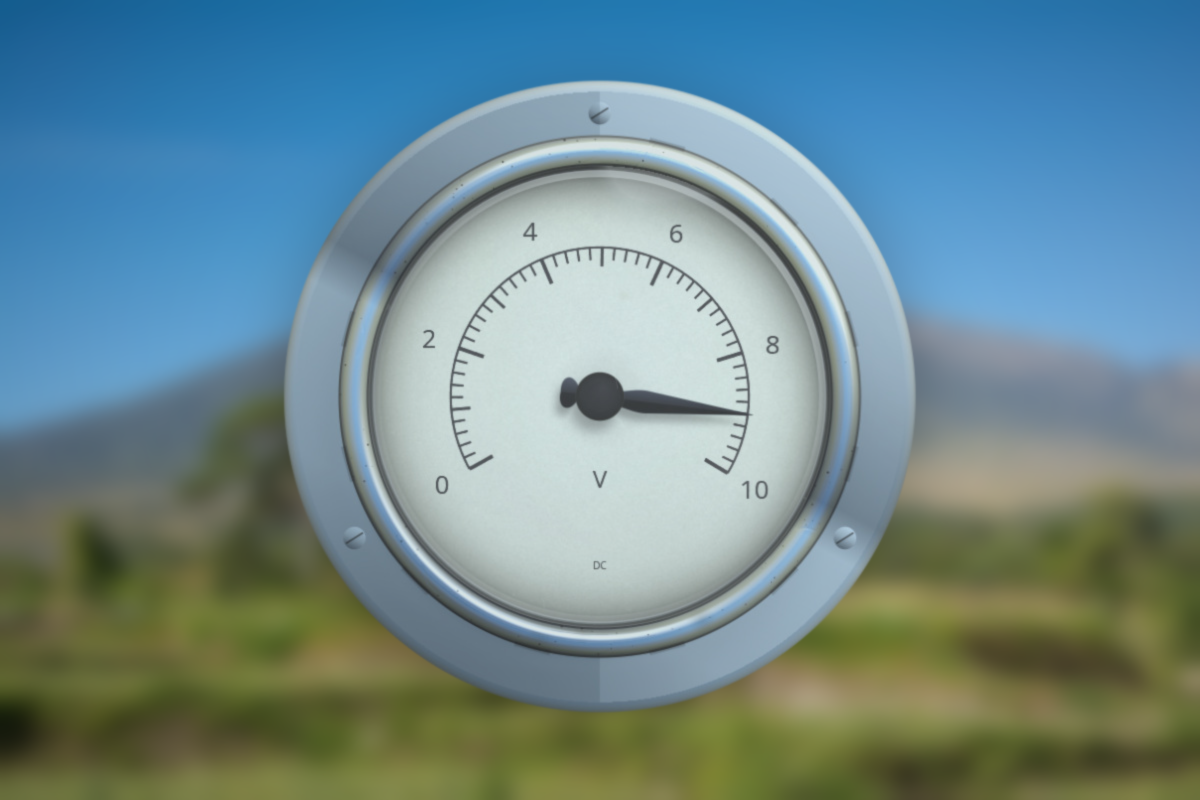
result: 9,V
